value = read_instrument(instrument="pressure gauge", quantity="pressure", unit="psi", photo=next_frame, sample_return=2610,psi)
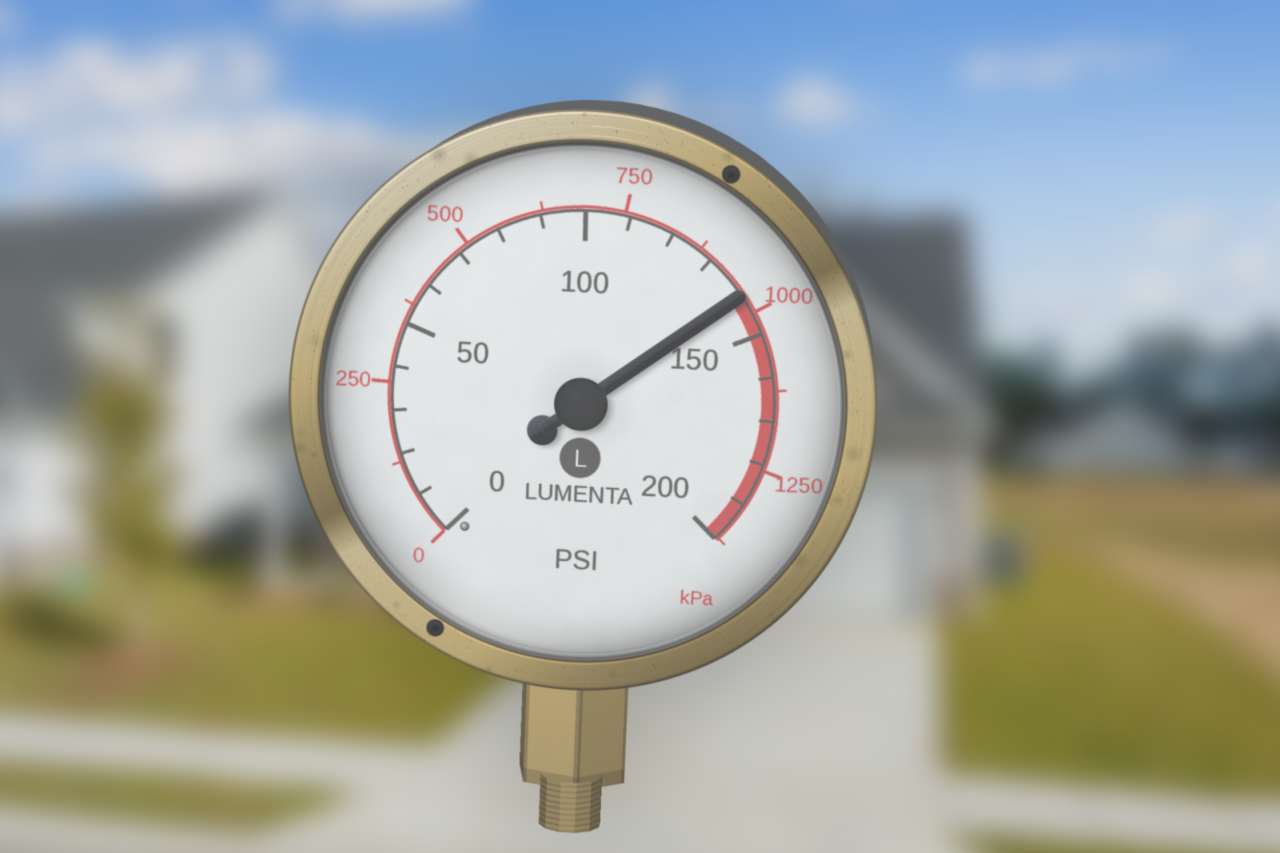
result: 140,psi
